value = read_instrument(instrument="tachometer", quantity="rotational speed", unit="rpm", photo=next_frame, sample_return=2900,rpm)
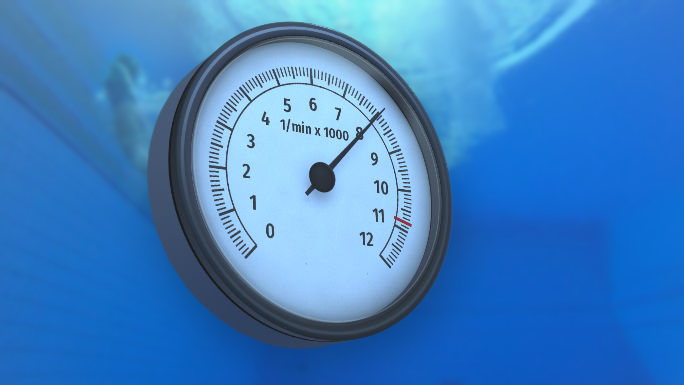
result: 8000,rpm
